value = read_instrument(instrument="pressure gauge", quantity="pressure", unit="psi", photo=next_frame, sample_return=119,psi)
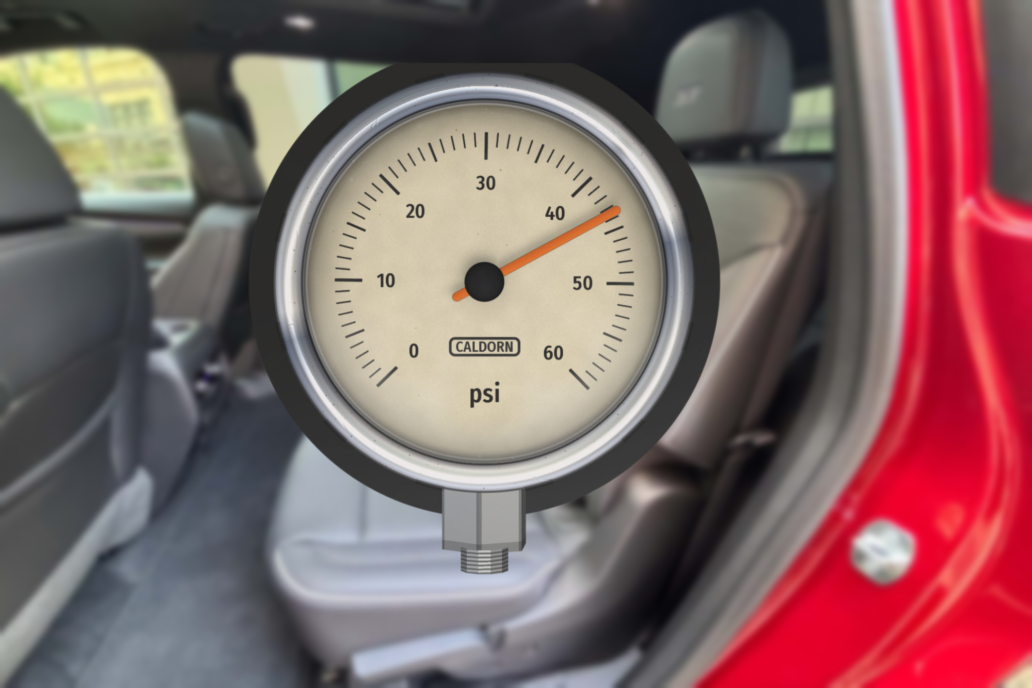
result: 43.5,psi
